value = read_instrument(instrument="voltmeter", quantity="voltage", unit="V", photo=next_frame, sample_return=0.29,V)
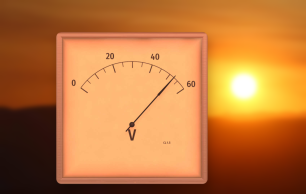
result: 52.5,V
